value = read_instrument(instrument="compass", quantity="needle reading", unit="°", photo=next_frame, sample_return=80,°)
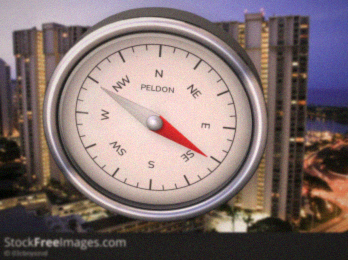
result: 120,°
